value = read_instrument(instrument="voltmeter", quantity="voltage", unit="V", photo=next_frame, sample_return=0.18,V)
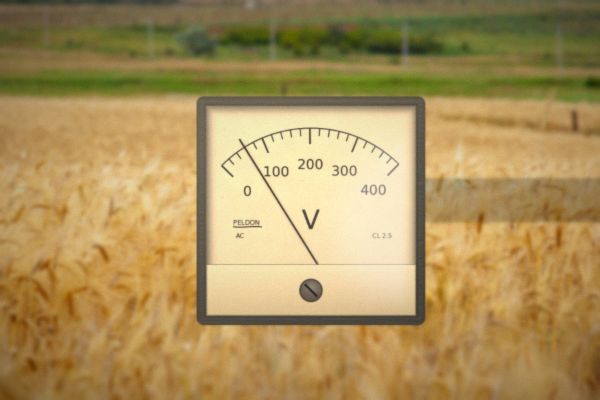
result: 60,V
